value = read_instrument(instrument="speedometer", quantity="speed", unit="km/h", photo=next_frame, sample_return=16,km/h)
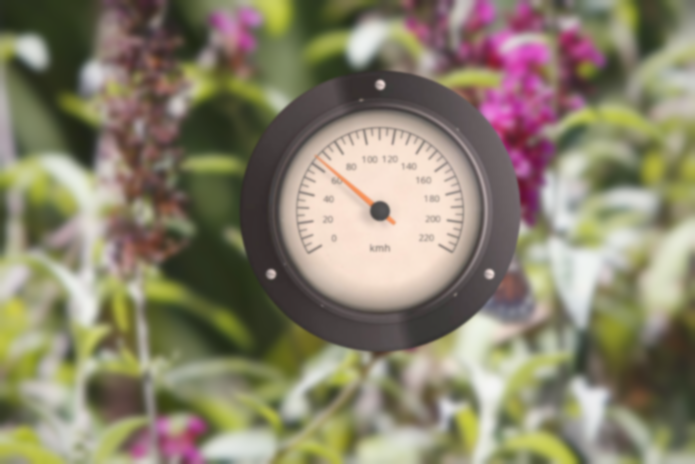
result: 65,km/h
